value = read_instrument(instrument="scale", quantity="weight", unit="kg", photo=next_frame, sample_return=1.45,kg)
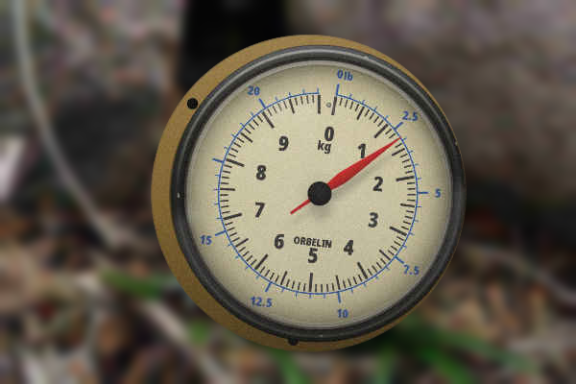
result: 1.3,kg
